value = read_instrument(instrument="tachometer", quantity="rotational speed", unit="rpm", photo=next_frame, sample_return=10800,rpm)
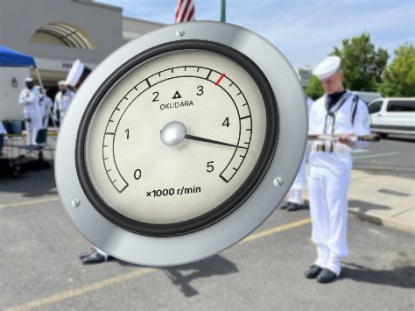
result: 4500,rpm
